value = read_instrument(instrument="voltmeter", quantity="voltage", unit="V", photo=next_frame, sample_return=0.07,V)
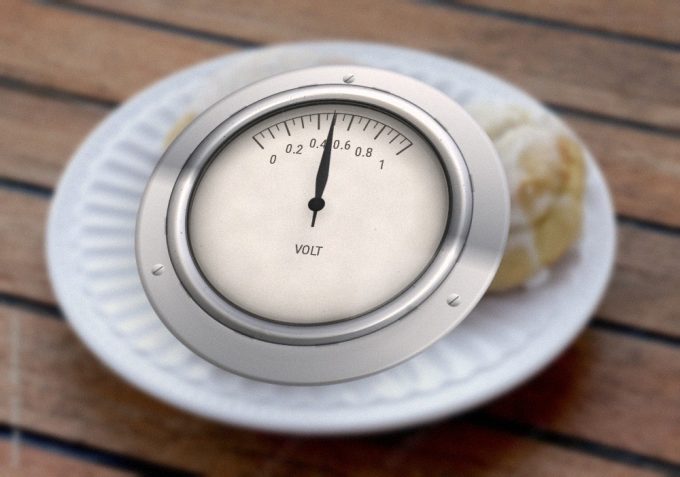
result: 0.5,V
